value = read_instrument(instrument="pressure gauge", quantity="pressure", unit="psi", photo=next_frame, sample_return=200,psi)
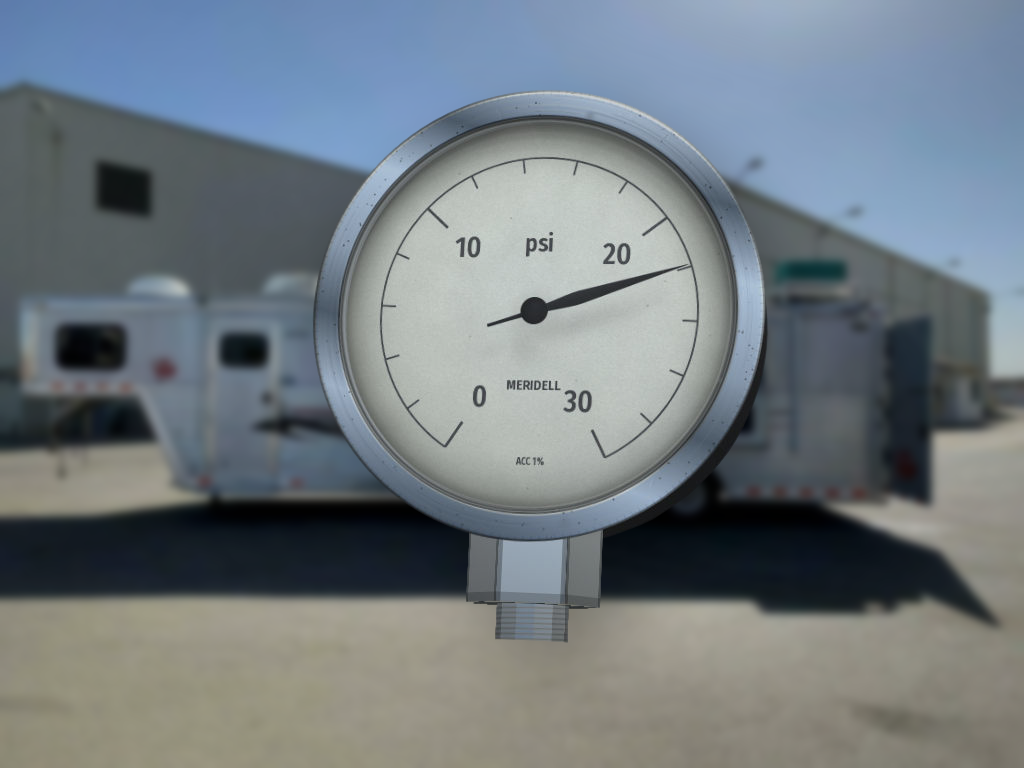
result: 22,psi
